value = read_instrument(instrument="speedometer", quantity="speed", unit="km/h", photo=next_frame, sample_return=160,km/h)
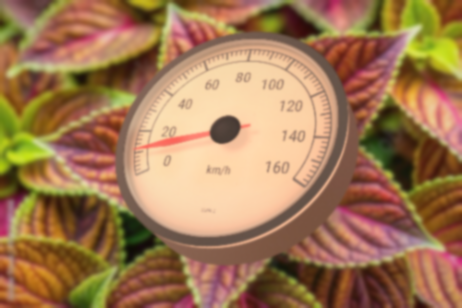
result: 10,km/h
